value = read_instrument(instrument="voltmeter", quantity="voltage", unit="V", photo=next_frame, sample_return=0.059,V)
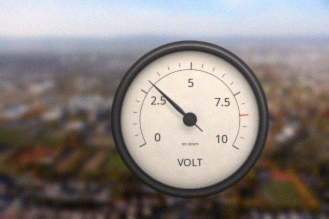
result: 3,V
